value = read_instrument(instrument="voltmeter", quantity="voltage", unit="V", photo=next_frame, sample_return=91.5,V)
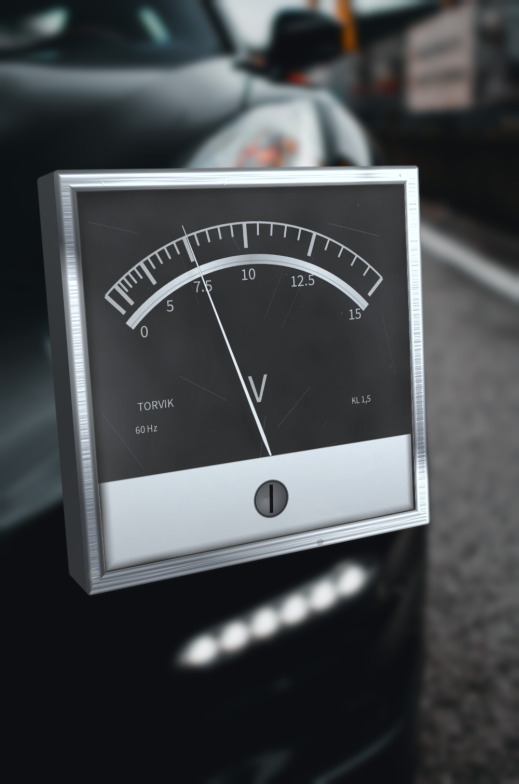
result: 7.5,V
